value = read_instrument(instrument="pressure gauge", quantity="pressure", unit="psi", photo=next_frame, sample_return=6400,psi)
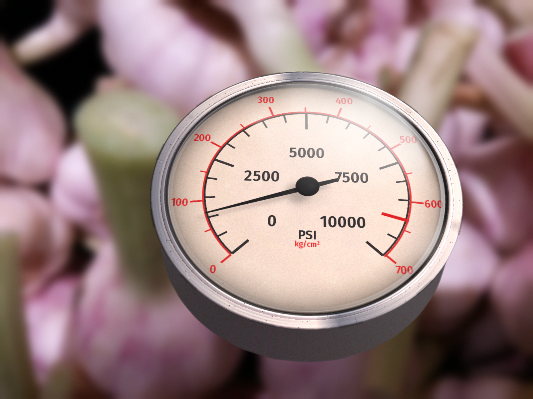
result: 1000,psi
